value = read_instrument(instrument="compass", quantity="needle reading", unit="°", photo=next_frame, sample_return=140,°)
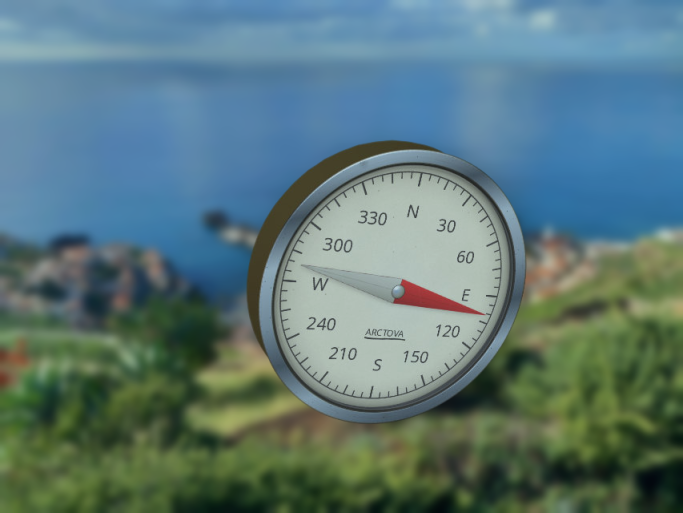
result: 100,°
